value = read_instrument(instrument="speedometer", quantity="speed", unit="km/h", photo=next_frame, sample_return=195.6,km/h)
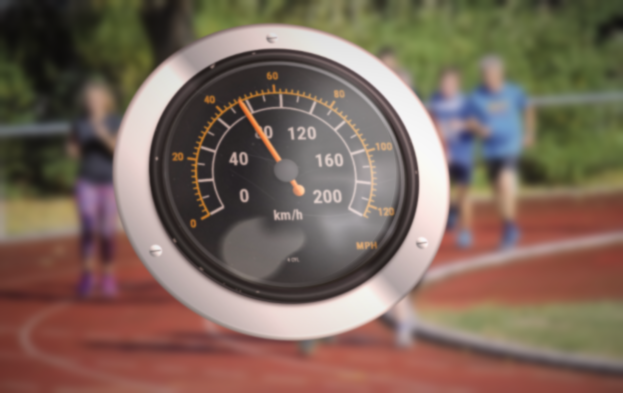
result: 75,km/h
